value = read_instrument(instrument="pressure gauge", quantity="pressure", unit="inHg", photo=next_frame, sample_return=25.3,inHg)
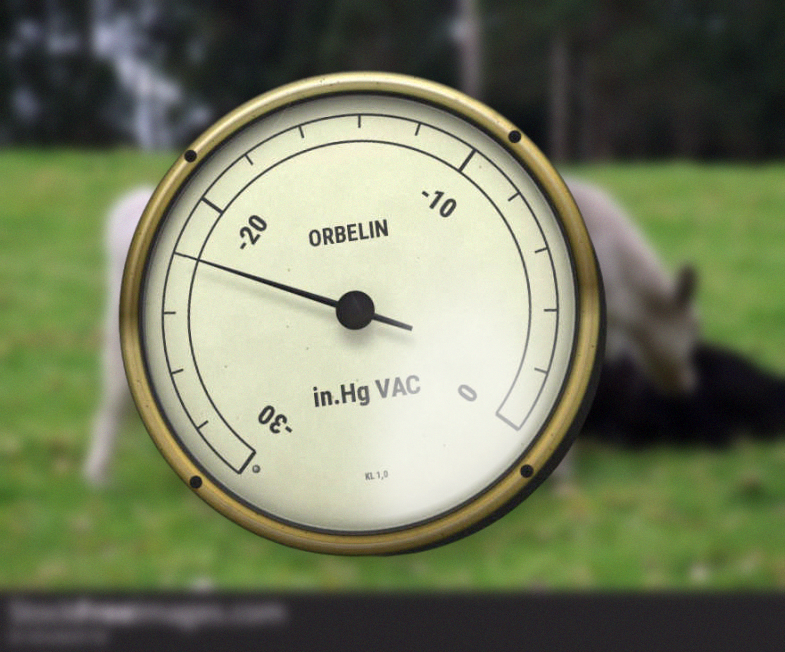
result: -22,inHg
